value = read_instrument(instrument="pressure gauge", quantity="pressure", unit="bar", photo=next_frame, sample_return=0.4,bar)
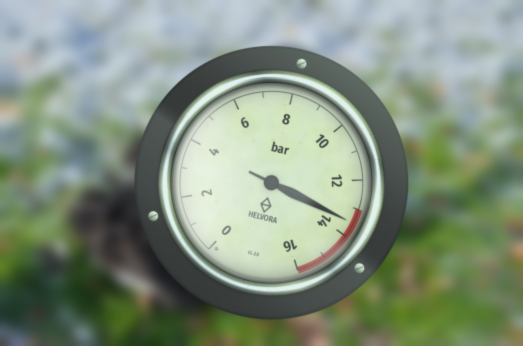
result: 13.5,bar
